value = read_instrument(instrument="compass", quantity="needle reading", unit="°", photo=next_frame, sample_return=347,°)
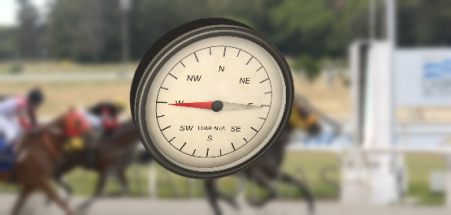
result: 270,°
